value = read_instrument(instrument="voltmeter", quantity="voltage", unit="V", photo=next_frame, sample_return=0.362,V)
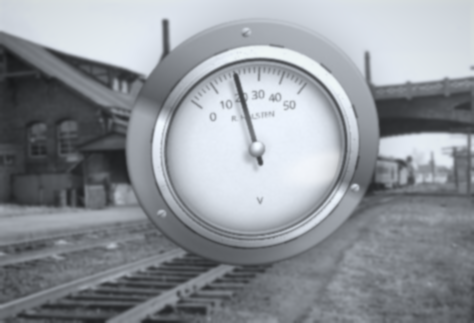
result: 20,V
